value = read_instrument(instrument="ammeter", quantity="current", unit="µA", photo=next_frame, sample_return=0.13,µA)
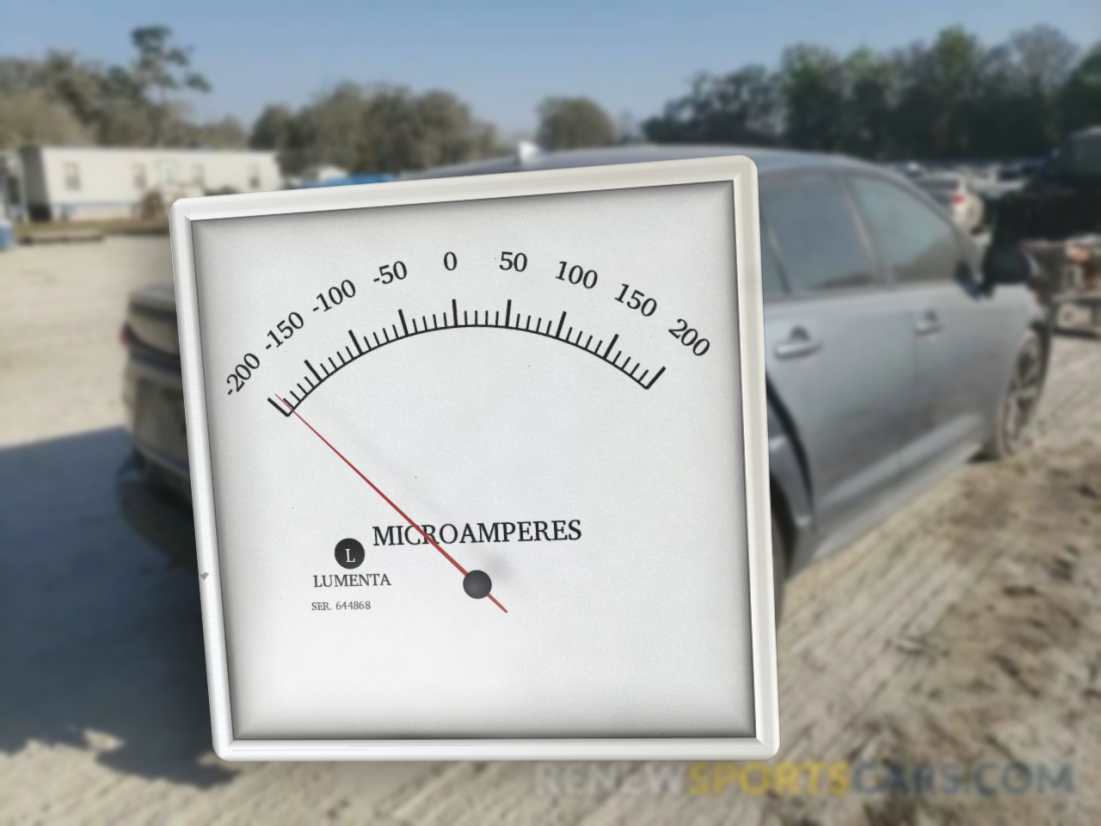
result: -190,µA
